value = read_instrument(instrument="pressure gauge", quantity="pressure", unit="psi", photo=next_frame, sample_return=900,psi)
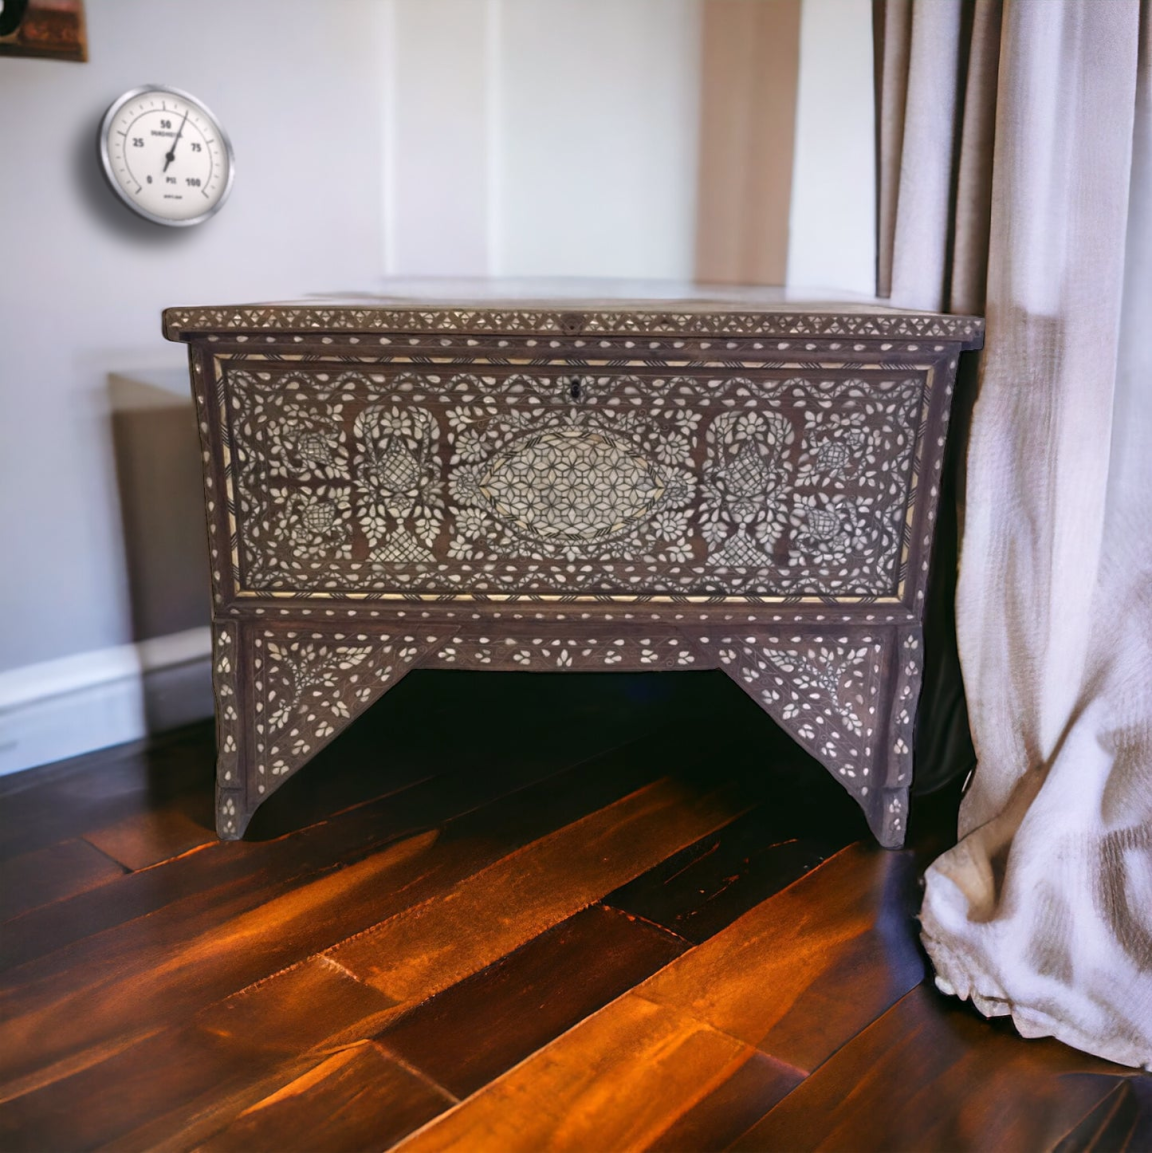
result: 60,psi
